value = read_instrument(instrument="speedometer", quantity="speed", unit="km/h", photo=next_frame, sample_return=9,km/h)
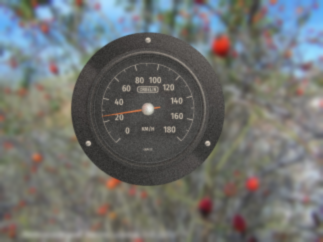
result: 25,km/h
